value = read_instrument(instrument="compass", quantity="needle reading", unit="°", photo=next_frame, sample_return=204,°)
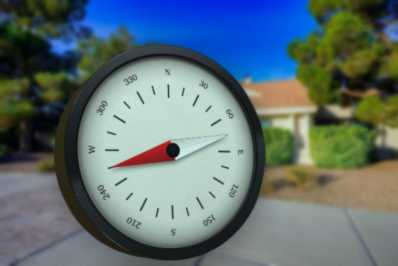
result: 255,°
